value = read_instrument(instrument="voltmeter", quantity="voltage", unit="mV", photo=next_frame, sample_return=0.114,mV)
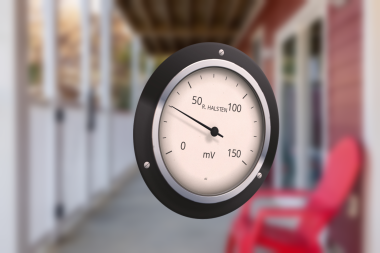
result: 30,mV
